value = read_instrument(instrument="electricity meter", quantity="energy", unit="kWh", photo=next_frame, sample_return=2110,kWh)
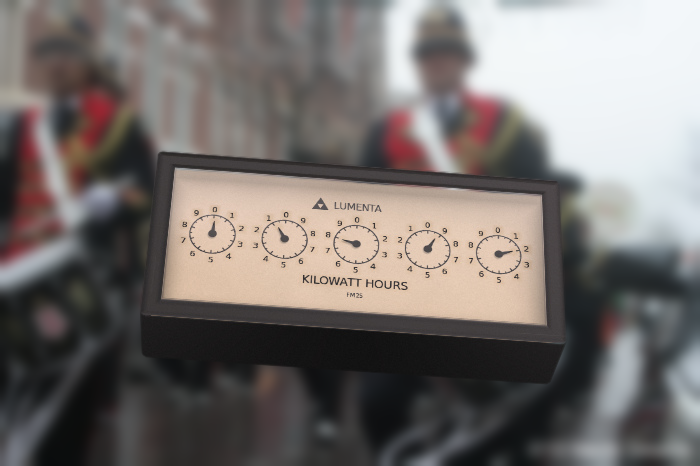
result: 792,kWh
